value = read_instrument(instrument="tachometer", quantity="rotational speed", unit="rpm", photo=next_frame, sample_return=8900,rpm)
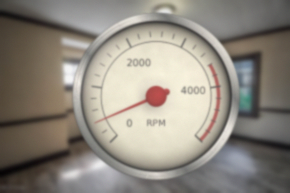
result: 400,rpm
